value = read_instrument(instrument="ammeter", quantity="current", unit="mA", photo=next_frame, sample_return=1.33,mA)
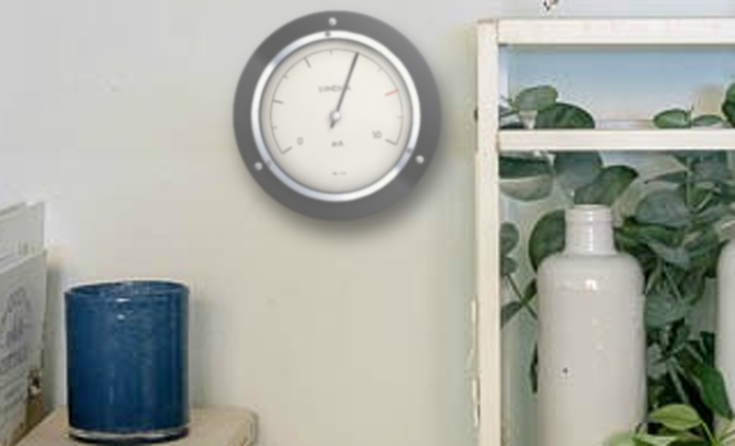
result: 6,mA
